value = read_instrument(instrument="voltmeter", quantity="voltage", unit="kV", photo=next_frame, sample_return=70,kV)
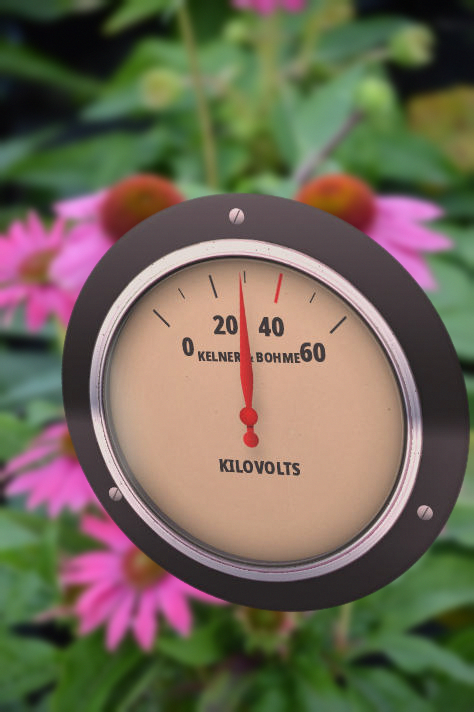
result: 30,kV
